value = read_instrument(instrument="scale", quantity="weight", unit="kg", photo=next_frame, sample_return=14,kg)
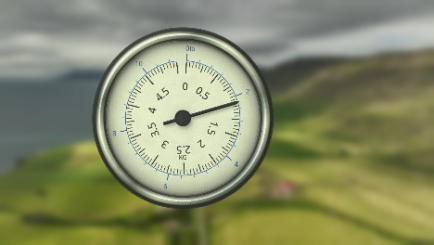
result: 1,kg
